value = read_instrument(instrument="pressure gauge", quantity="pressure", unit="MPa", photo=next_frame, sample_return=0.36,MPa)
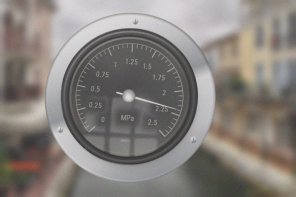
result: 2.2,MPa
